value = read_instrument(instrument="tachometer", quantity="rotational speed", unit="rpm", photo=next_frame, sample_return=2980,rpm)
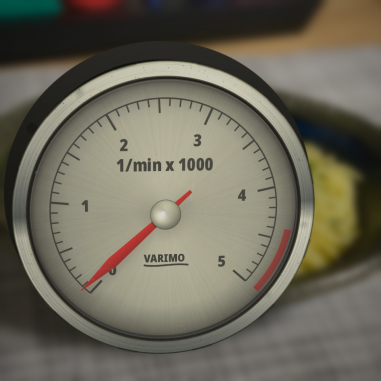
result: 100,rpm
